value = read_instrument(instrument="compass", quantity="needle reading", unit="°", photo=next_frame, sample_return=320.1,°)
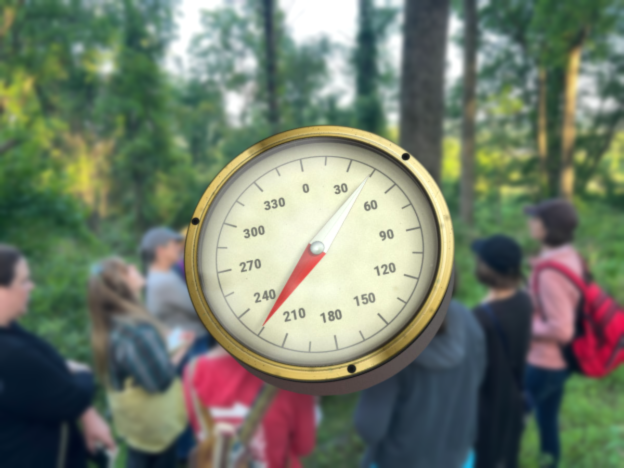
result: 225,°
